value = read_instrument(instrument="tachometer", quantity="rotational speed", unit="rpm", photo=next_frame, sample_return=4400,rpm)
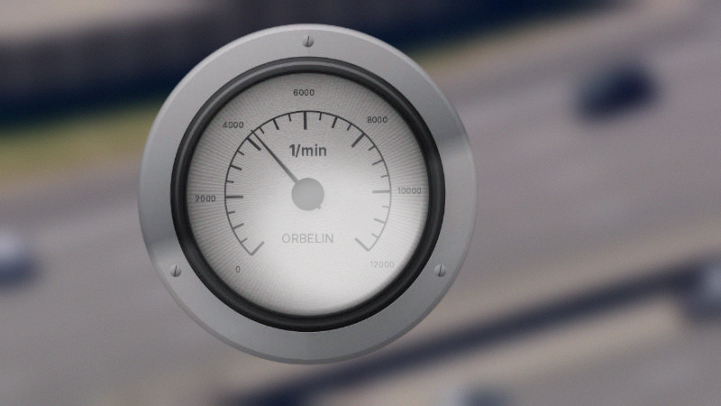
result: 4250,rpm
